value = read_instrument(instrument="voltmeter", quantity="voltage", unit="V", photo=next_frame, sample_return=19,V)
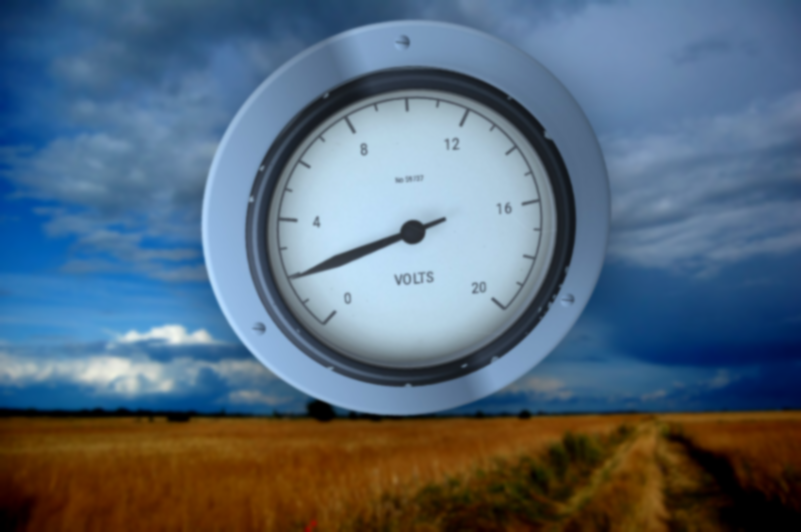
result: 2,V
